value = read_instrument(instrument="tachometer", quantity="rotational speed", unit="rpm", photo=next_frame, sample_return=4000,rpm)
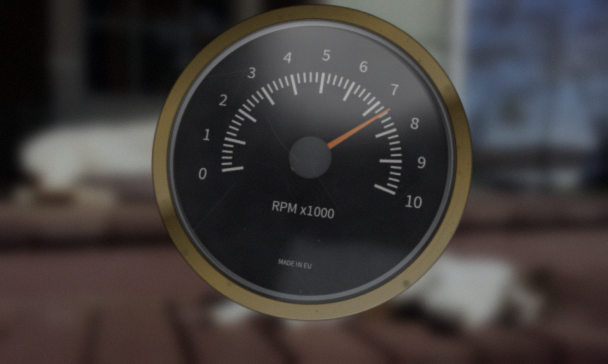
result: 7400,rpm
